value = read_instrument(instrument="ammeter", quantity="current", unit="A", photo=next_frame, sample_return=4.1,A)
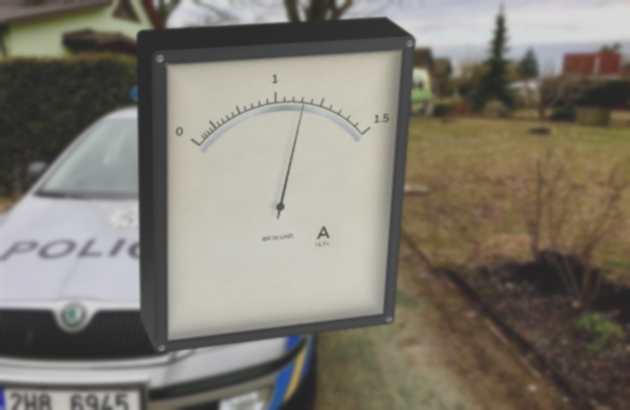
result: 1.15,A
